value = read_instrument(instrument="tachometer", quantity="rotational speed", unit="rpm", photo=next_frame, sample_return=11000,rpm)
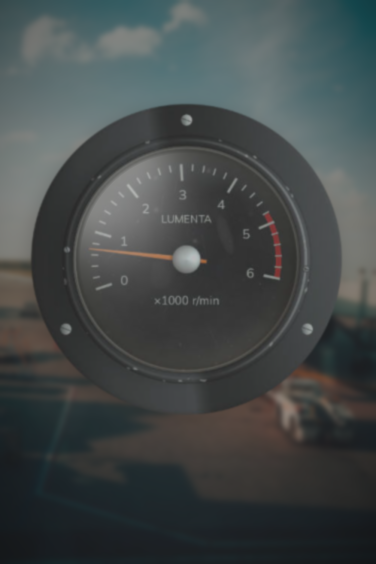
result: 700,rpm
